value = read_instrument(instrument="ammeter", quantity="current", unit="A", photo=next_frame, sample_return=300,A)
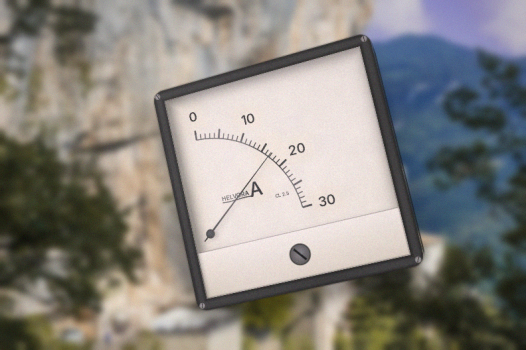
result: 17,A
